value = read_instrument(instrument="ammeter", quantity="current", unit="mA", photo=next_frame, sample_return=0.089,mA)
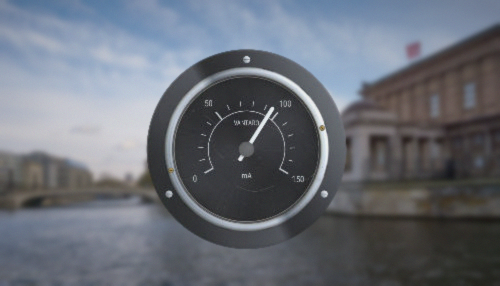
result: 95,mA
